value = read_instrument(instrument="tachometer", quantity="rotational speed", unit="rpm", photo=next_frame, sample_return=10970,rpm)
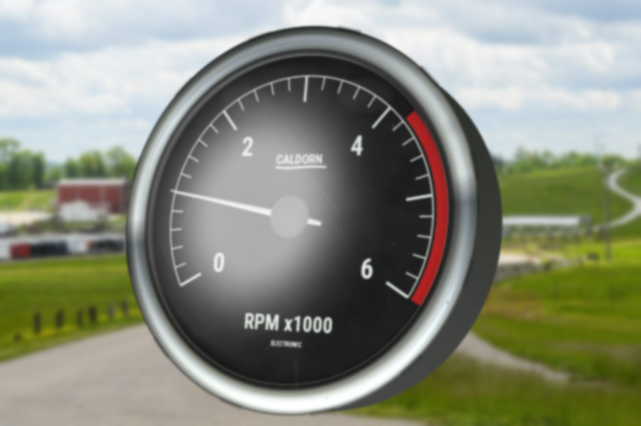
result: 1000,rpm
